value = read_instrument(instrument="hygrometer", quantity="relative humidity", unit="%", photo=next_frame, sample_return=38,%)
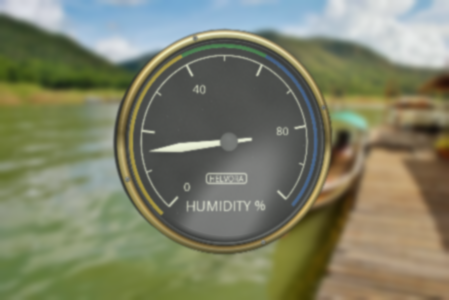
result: 15,%
